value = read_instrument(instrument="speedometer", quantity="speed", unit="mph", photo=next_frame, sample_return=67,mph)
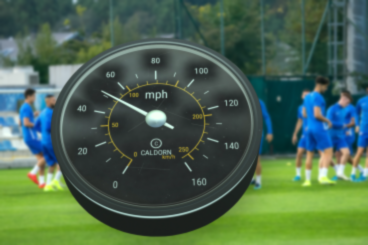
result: 50,mph
